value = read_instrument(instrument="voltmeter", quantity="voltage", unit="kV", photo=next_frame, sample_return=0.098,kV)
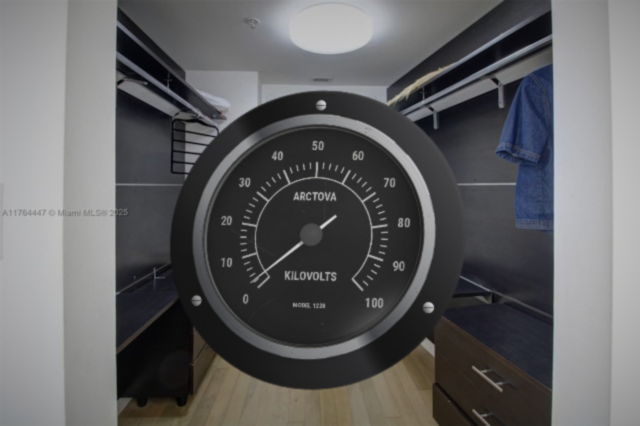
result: 2,kV
